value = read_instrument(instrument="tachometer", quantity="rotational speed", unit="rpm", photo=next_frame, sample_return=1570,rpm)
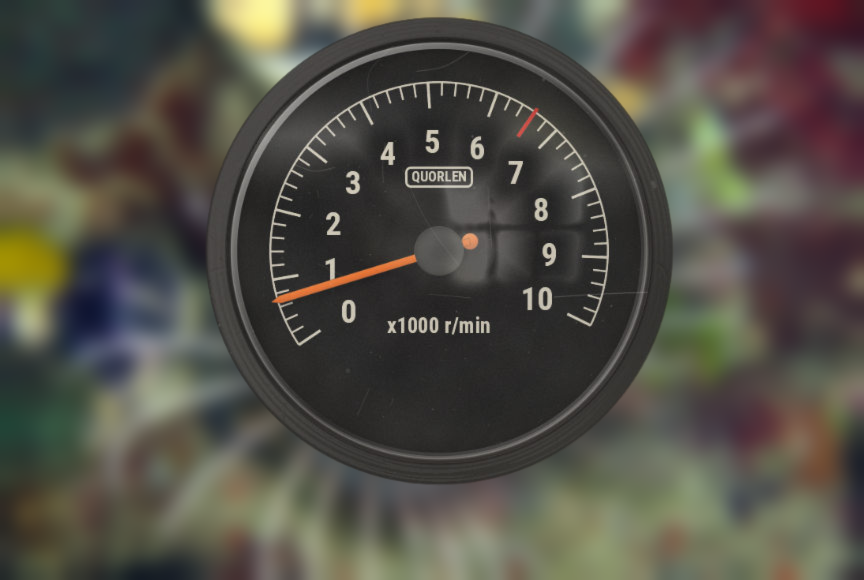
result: 700,rpm
